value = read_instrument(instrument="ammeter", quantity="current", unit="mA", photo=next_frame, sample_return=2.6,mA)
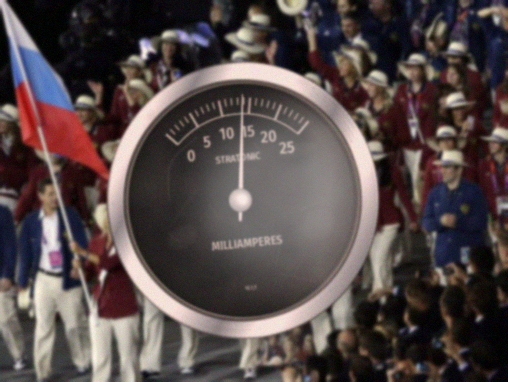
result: 14,mA
